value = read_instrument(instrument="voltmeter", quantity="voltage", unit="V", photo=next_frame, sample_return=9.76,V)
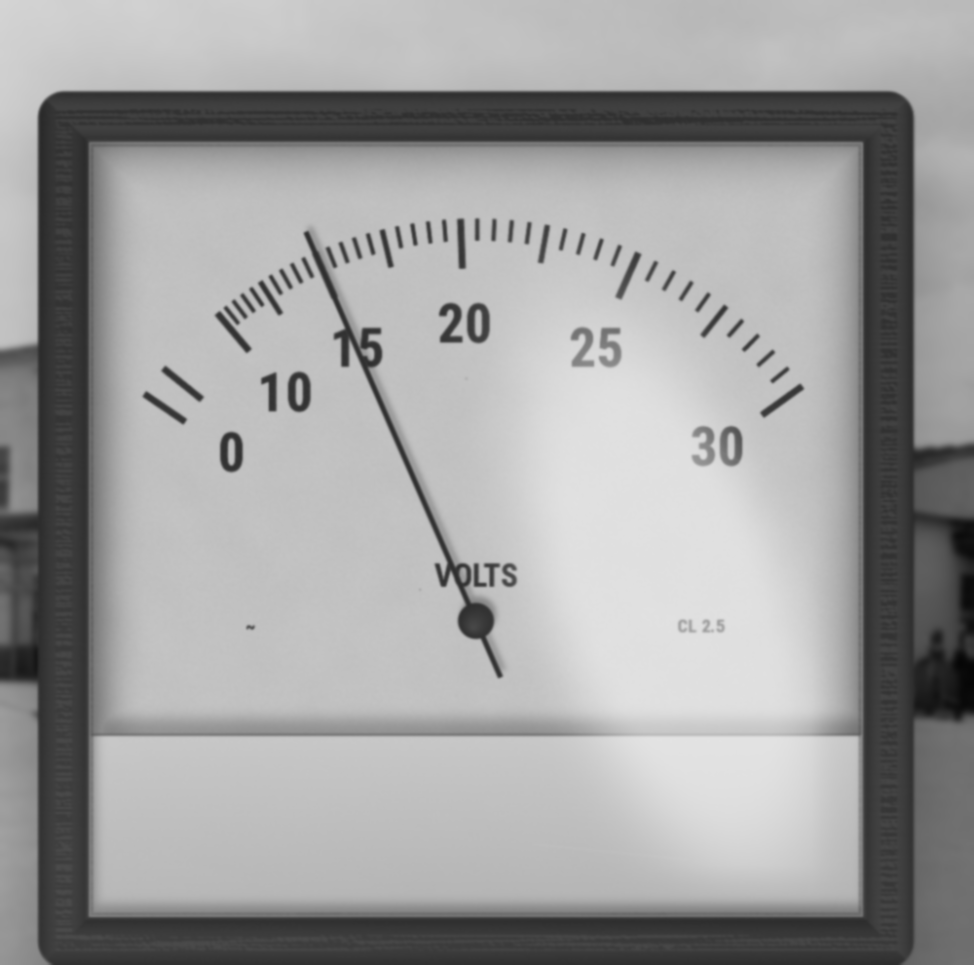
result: 15,V
